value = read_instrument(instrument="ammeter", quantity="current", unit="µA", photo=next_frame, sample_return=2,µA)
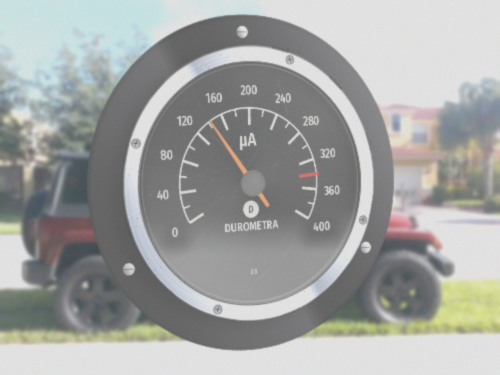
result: 140,µA
